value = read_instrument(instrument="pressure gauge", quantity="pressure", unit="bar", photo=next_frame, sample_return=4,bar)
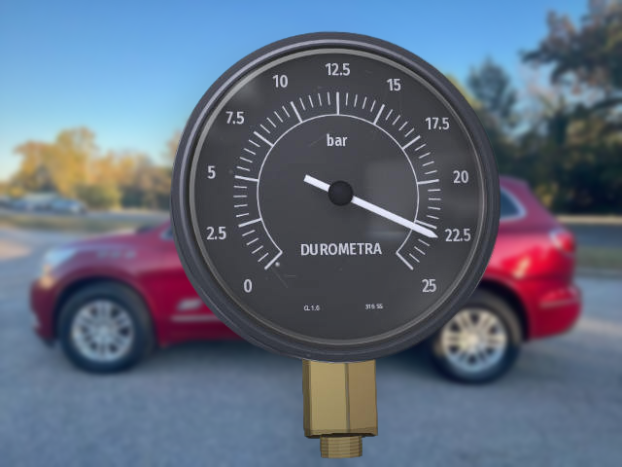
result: 23,bar
